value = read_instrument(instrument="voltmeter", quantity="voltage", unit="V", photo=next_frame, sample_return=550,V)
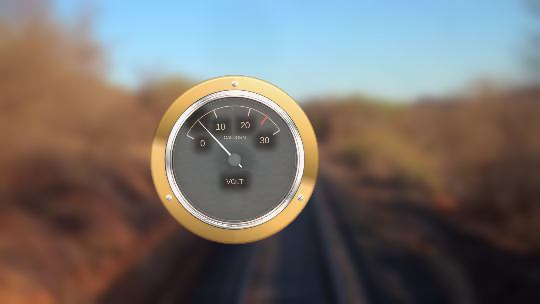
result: 5,V
